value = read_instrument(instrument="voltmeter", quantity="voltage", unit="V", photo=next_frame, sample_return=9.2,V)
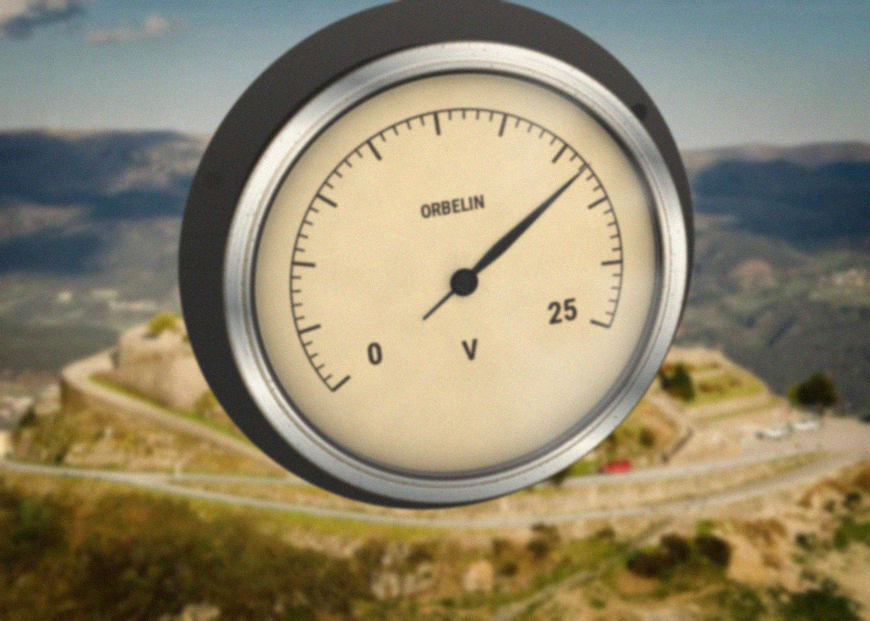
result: 18.5,V
